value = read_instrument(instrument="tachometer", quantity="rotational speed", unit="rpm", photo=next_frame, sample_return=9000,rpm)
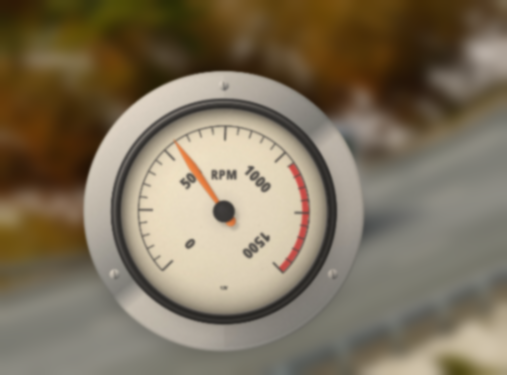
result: 550,rpm
